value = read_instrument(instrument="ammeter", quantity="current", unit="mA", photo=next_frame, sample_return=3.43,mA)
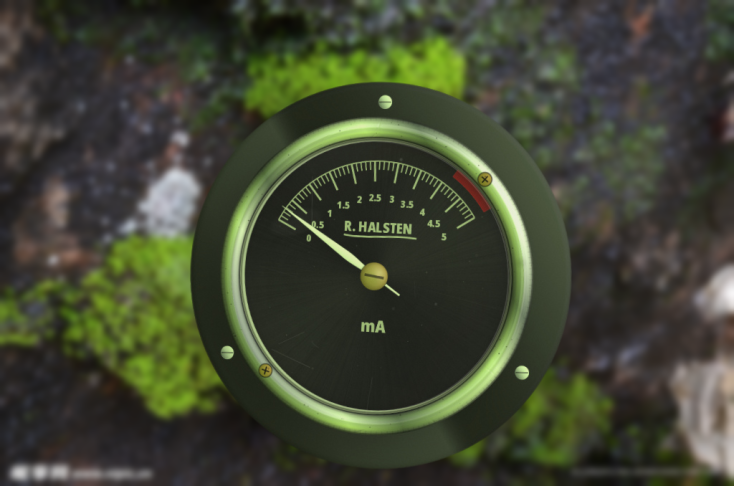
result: 0.3,mA
